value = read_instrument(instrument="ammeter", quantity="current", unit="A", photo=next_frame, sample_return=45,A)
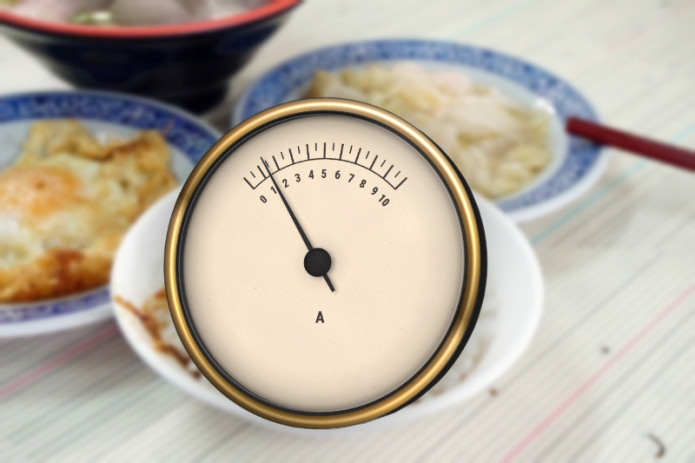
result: 1.5,A
